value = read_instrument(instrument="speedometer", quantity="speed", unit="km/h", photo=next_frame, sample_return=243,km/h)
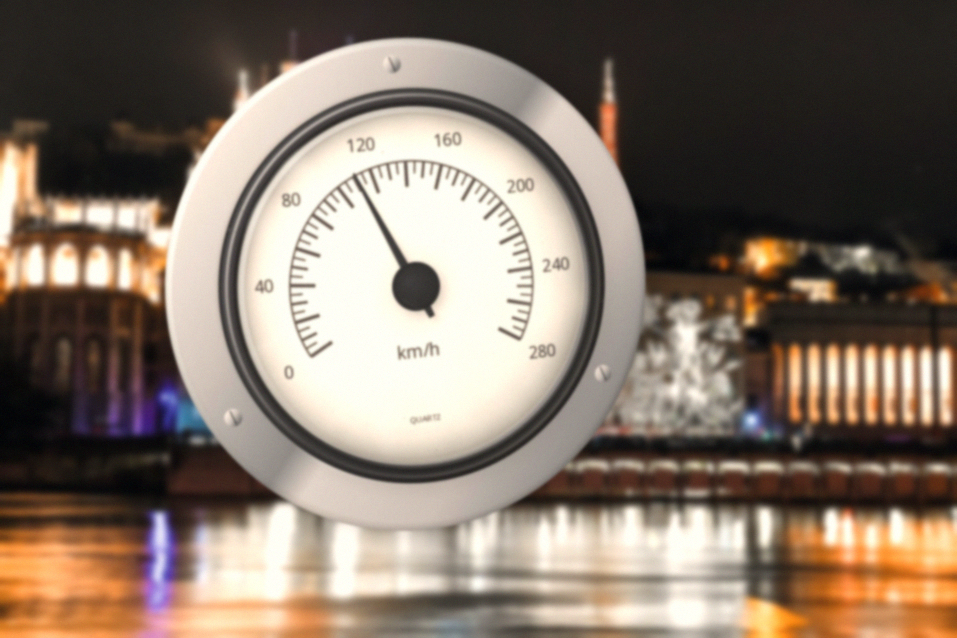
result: 110,km/h
